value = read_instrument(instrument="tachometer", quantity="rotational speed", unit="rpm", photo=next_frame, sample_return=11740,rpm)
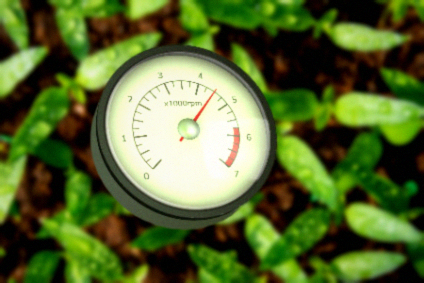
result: 4500,rpm
